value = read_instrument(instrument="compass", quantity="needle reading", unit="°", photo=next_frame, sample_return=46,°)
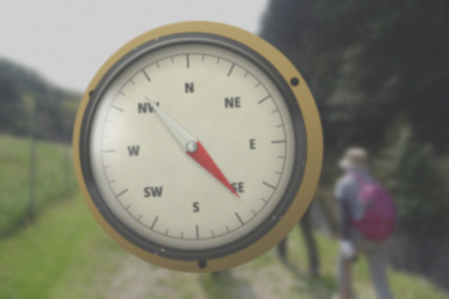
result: 140,°
